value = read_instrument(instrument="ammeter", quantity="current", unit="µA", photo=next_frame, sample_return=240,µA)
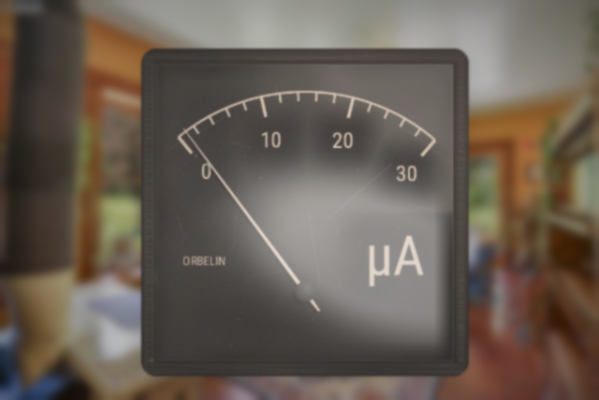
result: 1,µA
